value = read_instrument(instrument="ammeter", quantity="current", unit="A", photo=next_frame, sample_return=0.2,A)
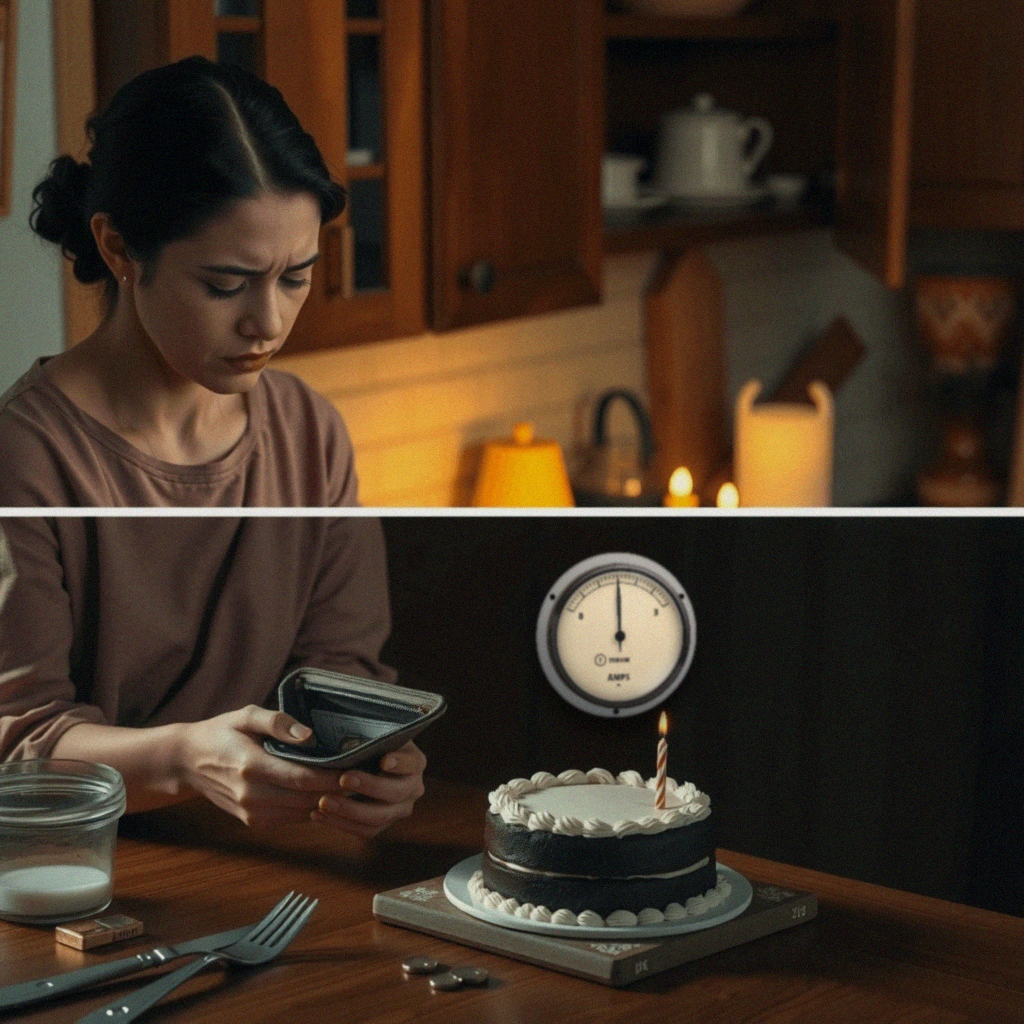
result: 1.5,A
